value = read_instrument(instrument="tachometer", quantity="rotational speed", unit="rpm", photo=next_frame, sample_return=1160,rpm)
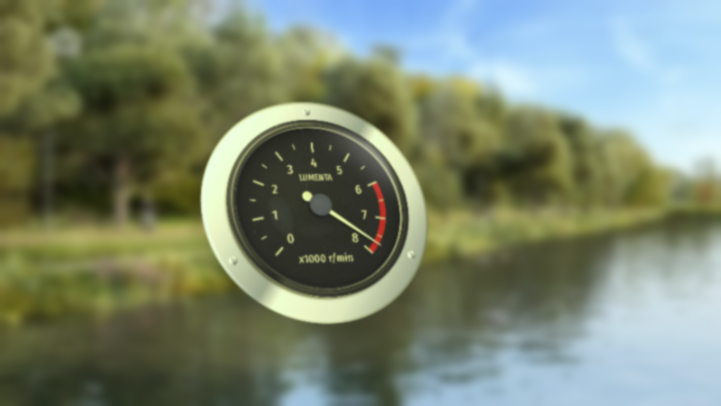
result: 7750,rpm
